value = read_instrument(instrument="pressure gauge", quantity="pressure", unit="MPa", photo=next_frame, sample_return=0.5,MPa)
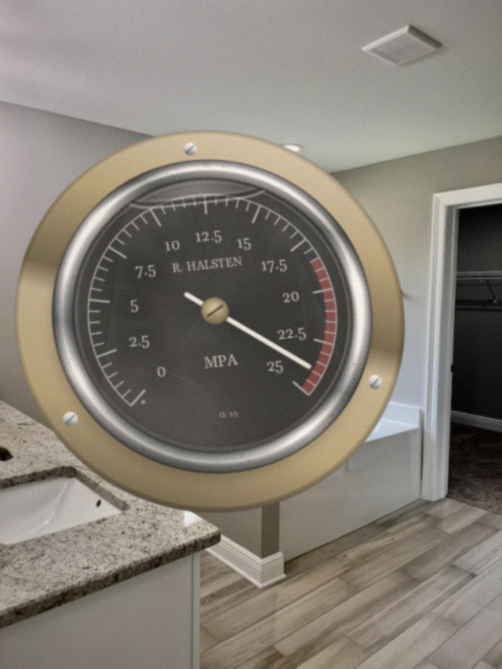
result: 24,MPa
